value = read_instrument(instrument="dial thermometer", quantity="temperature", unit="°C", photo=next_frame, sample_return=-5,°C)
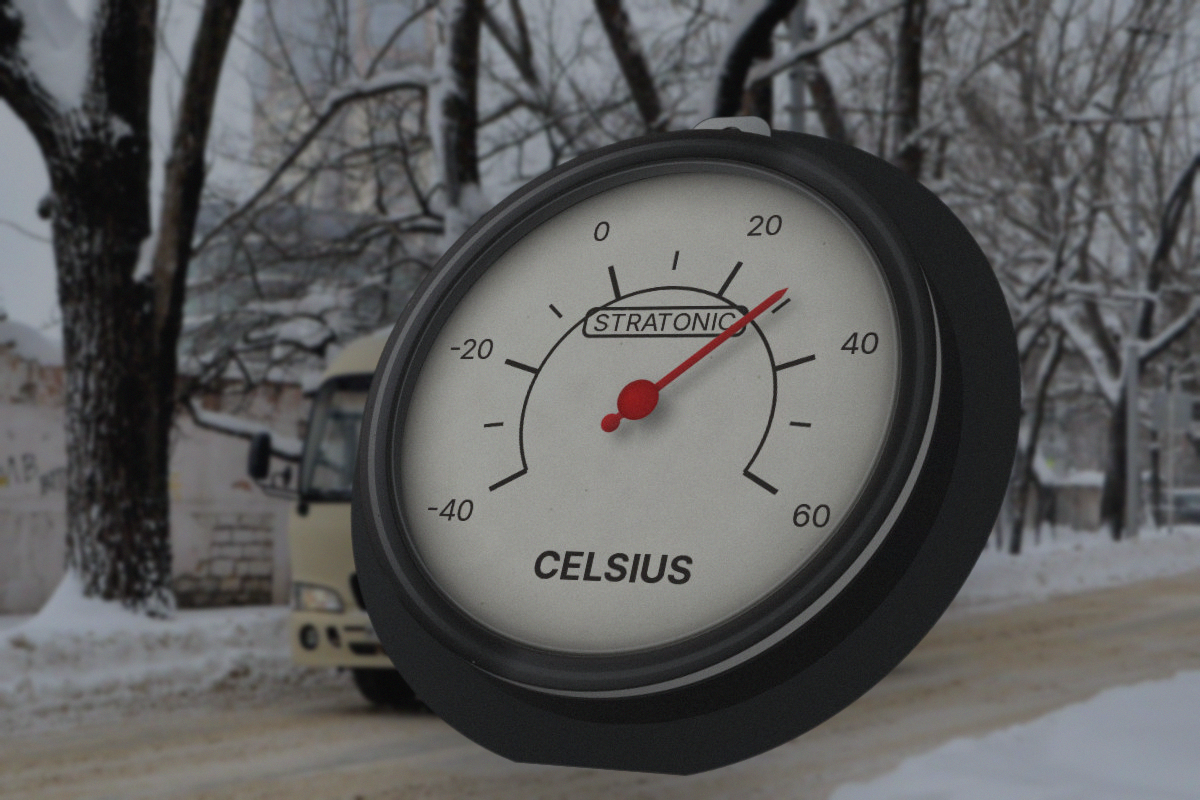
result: 30,°C
